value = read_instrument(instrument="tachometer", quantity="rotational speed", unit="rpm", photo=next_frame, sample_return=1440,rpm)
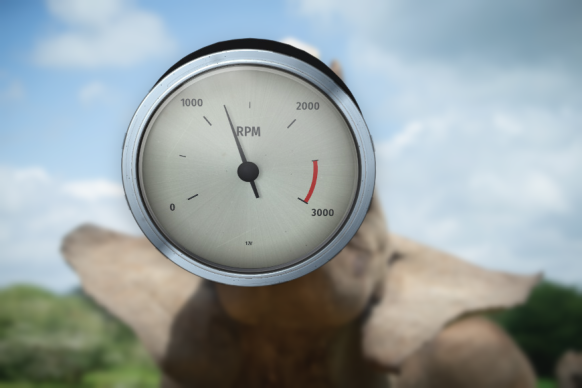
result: 1250,rpm
